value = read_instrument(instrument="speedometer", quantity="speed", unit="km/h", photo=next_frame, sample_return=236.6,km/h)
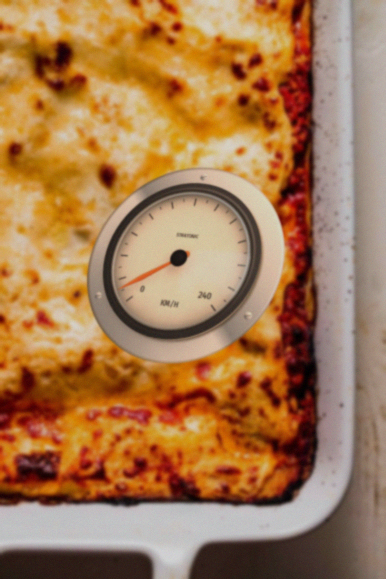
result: 10,km/h
